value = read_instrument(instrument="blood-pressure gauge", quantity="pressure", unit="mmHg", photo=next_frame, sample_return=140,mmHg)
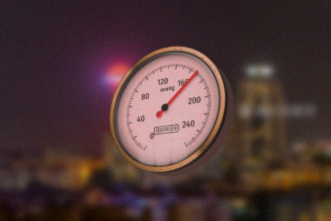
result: 170,mmHg
